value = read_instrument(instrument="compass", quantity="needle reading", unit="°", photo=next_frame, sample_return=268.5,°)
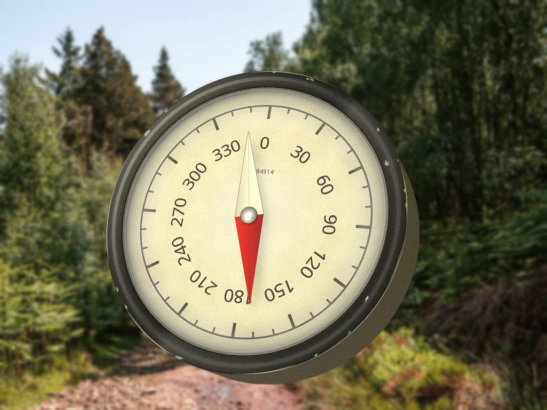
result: 170,°
